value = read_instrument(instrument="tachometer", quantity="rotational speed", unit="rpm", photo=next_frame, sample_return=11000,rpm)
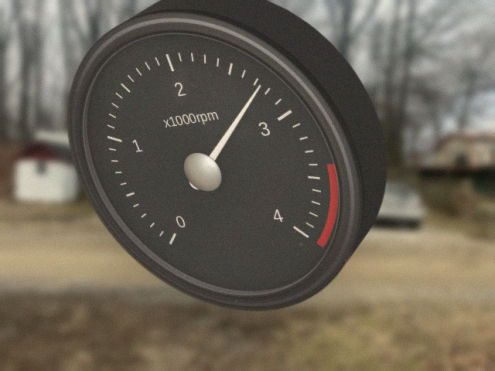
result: 2750,rpm
